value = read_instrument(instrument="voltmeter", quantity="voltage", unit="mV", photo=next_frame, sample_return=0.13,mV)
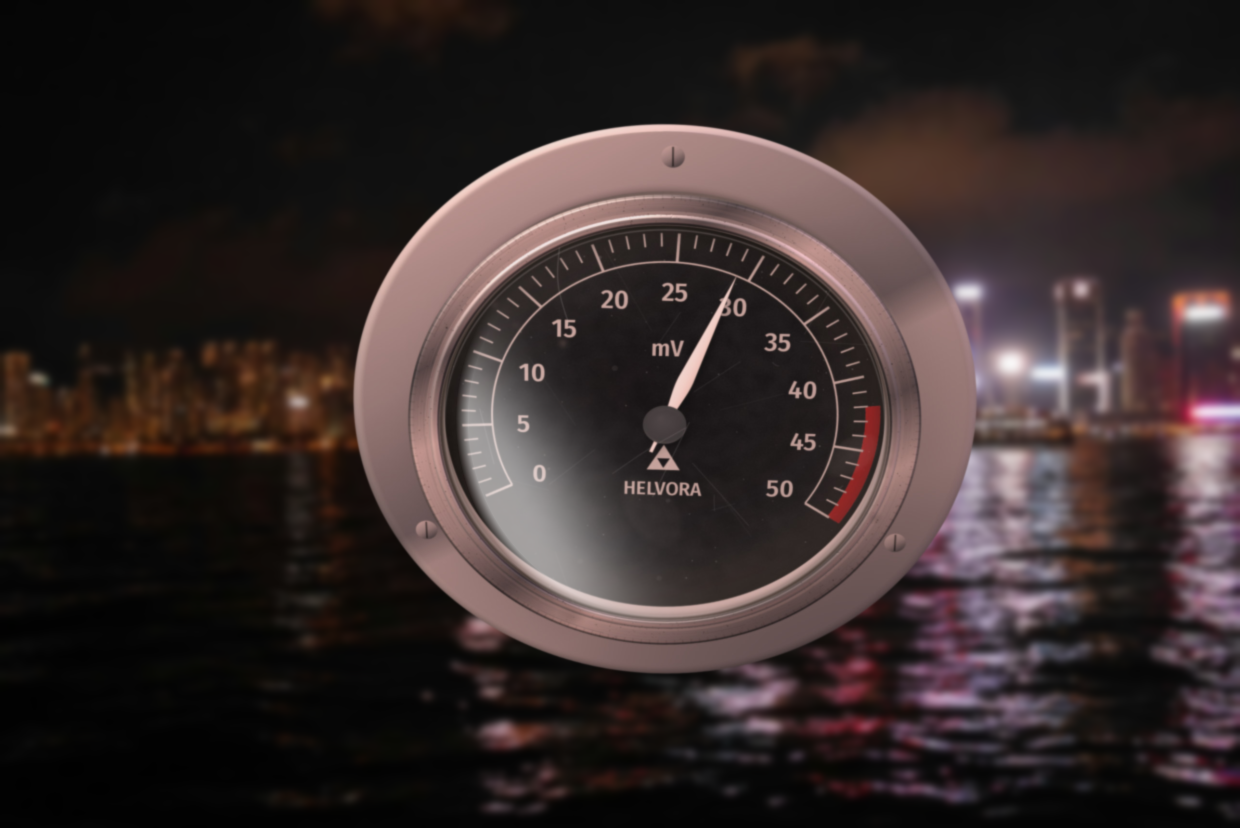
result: 29,mV
